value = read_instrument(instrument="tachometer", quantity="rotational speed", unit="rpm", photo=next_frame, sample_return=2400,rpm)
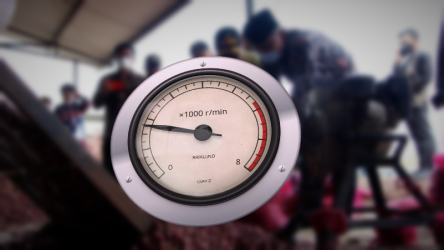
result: 1750,rpm
